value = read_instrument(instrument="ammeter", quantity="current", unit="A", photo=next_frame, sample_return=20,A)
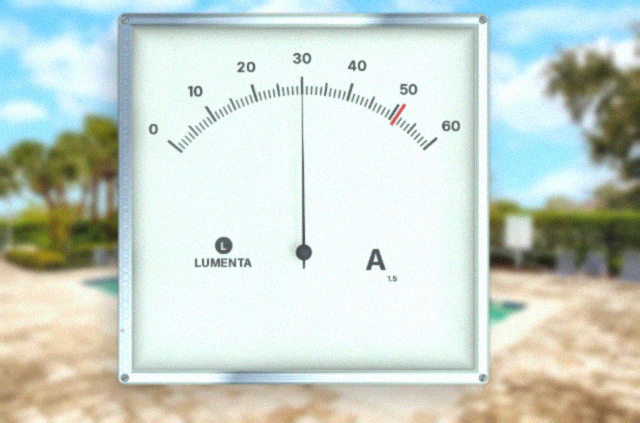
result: 30,A
